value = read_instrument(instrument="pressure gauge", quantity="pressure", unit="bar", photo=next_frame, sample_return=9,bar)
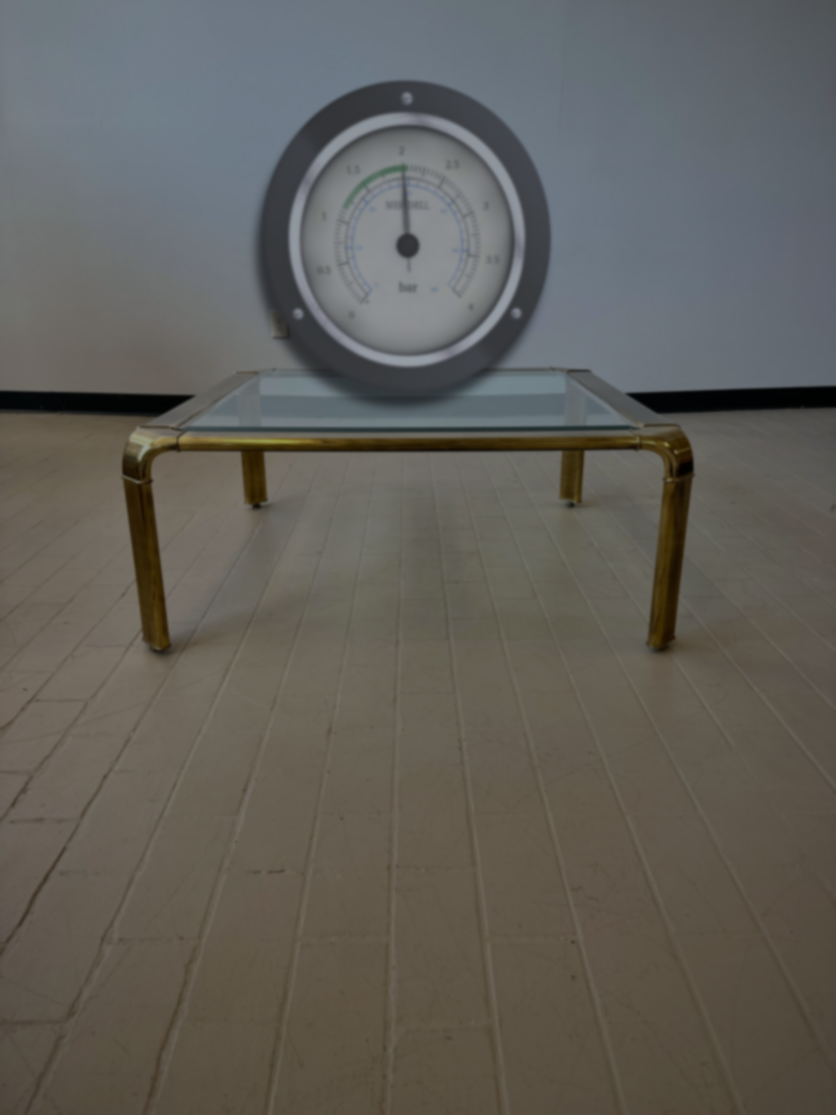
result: 2,bar
